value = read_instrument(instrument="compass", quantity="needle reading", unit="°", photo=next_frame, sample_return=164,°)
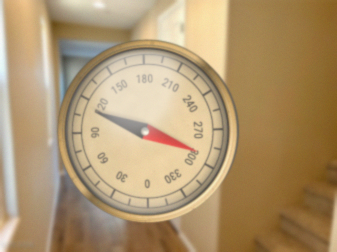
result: 292.5,°
